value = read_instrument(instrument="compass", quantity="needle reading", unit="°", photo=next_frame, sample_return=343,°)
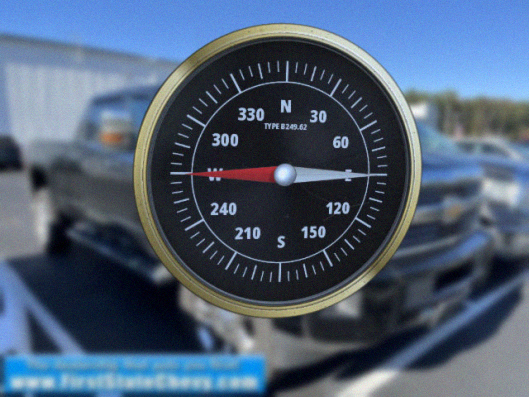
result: 270,°
